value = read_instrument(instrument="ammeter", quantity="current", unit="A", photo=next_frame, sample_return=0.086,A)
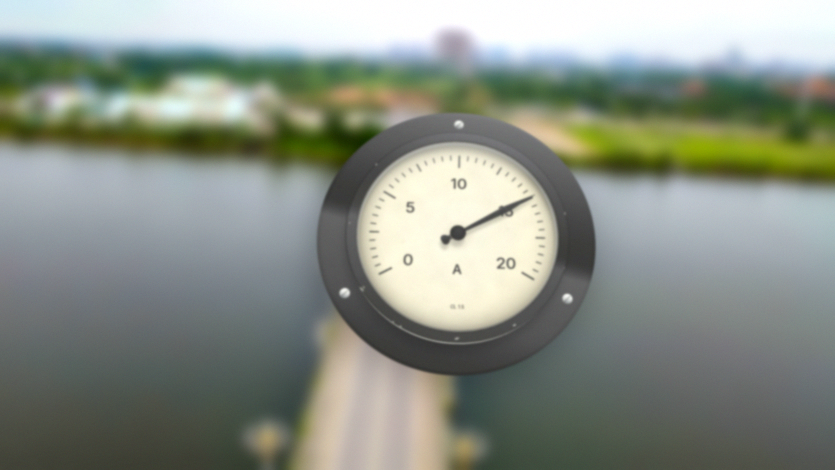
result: 15,A
